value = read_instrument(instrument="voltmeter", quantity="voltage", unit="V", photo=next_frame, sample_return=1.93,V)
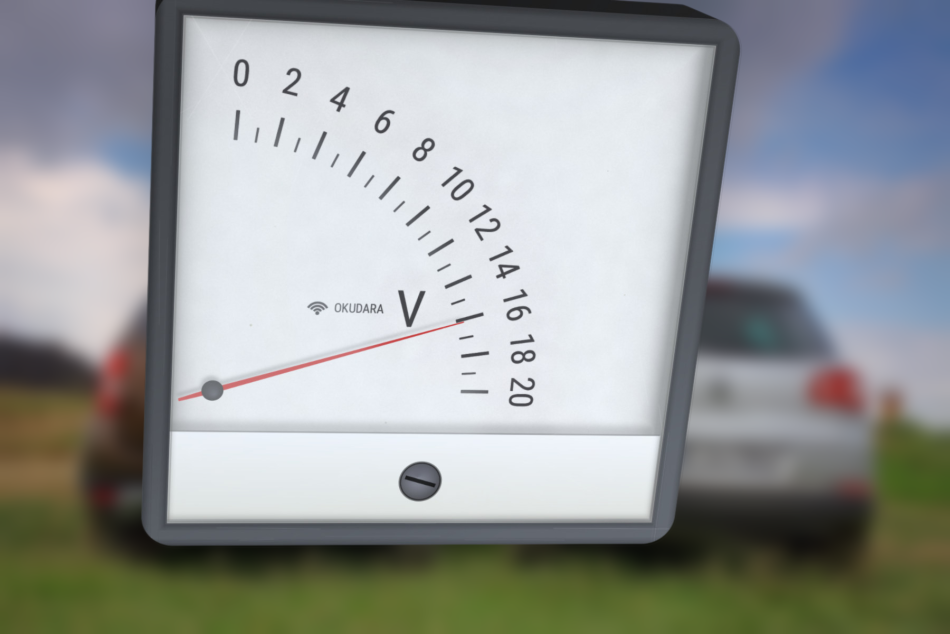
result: 16,V
